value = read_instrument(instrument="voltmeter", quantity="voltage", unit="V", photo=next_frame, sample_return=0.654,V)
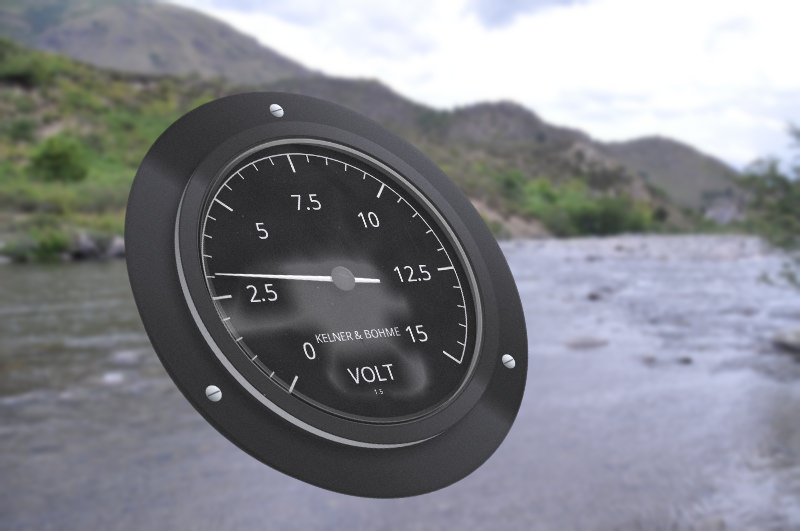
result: 3,V
